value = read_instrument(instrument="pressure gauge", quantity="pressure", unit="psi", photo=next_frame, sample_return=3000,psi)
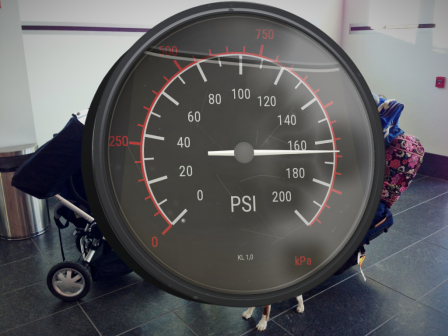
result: 165,psi
